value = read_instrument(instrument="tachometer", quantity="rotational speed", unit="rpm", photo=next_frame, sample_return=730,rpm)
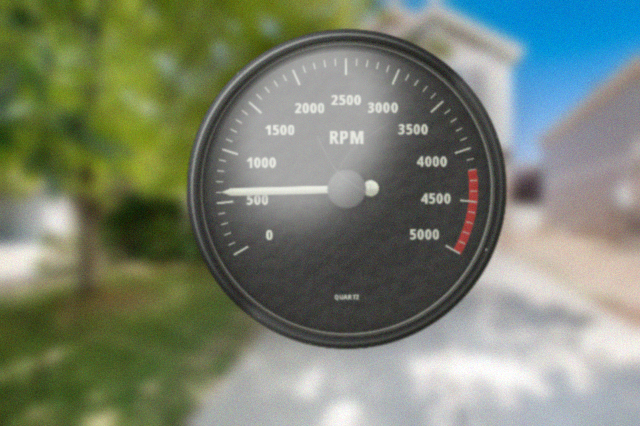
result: 600,rpm
